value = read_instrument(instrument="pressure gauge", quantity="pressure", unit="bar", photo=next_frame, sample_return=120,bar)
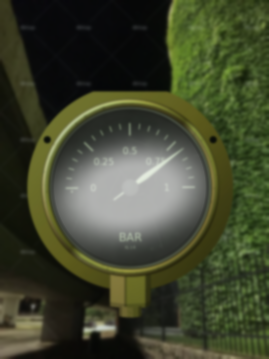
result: 0.8,bar
